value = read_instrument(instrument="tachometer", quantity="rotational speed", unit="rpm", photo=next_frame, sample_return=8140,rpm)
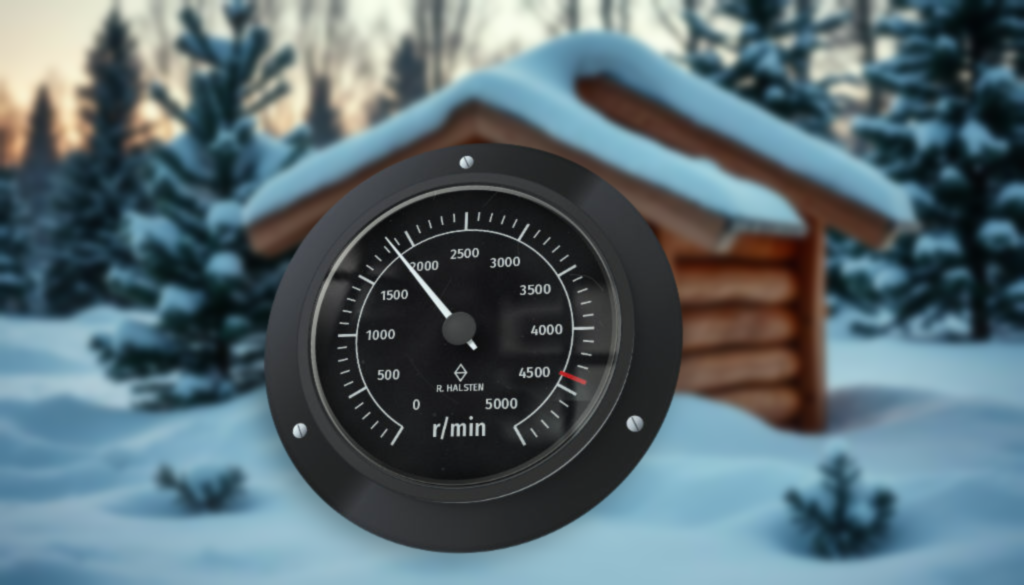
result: 1850,rpm
